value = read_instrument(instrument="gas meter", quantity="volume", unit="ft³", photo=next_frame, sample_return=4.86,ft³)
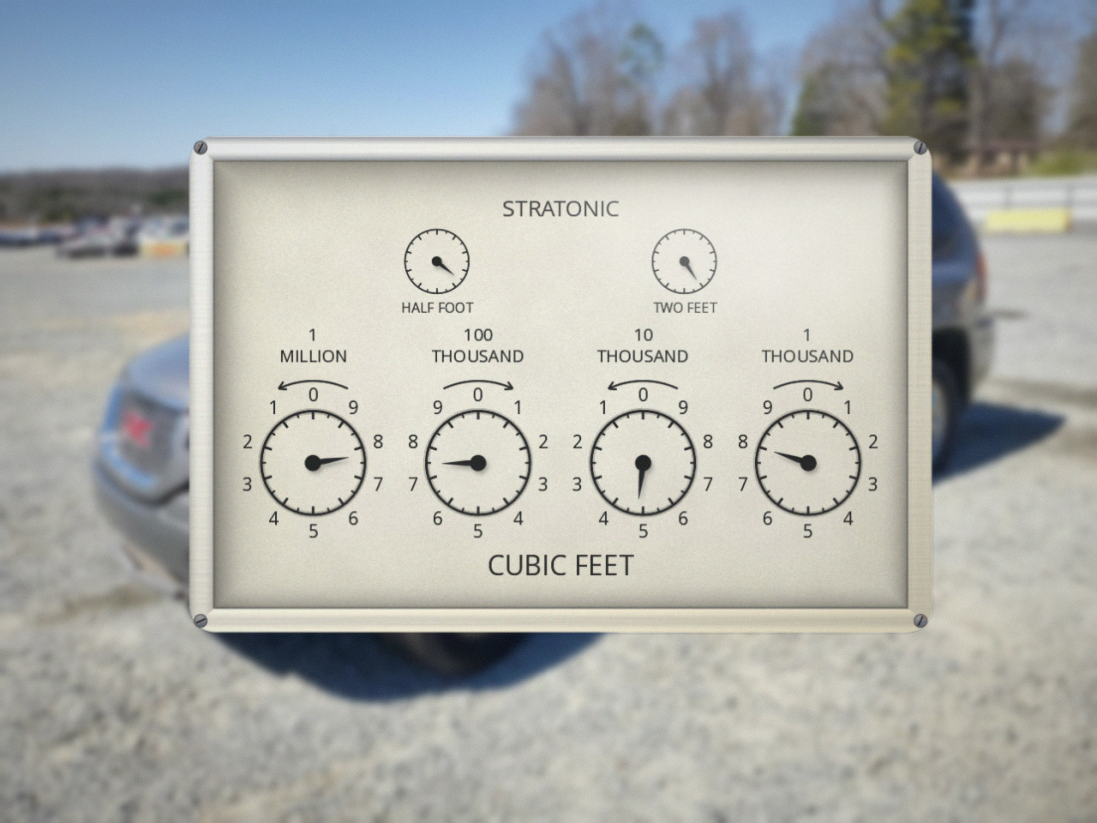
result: 774800,ft³
